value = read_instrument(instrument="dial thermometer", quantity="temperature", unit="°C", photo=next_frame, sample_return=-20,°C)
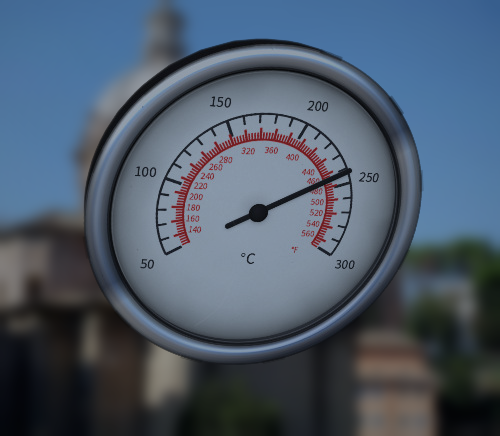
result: 240,°C
